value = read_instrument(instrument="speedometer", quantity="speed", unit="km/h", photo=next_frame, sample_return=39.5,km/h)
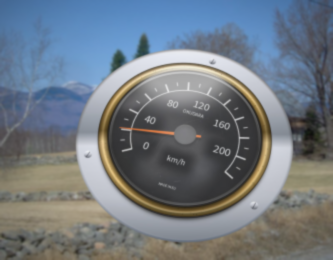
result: 20,km/h
